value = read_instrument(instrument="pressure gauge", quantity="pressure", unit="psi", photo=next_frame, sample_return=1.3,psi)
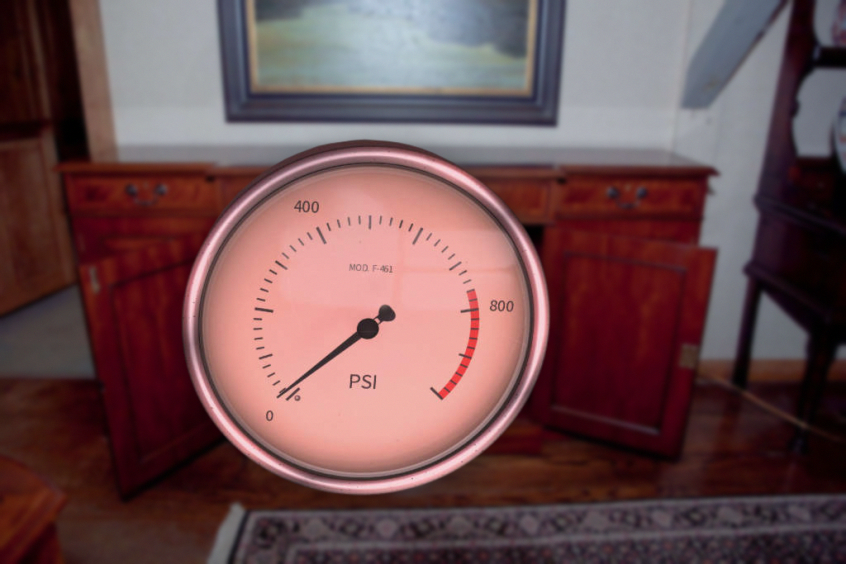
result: 20,psi
